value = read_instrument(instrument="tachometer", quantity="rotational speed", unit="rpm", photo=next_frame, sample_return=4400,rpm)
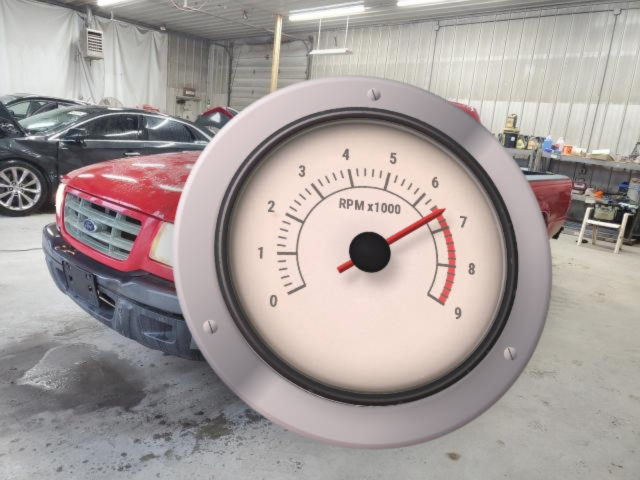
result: 6600,rpm
